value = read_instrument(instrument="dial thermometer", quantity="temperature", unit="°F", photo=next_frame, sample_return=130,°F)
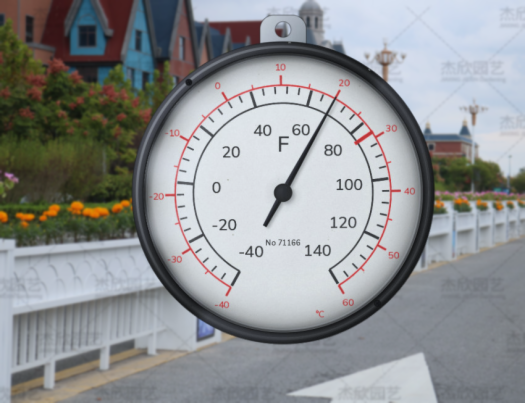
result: 68,°F
